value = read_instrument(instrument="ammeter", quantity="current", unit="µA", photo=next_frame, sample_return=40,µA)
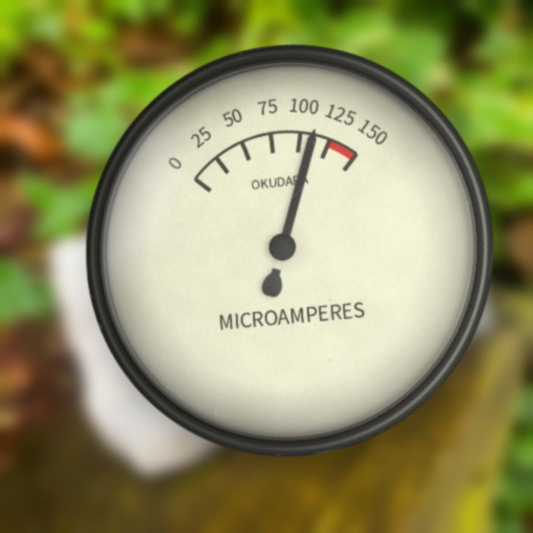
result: 112.5,µA
